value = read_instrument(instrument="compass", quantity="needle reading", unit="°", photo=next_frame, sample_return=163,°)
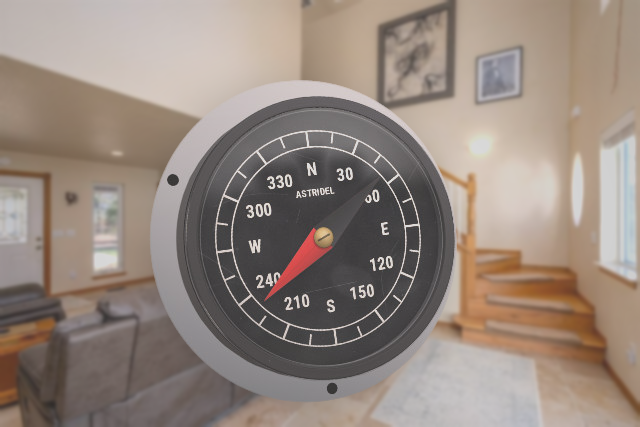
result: 232.5,°
